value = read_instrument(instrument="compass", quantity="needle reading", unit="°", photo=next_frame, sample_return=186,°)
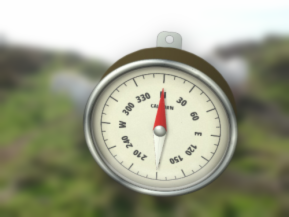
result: 0,°
